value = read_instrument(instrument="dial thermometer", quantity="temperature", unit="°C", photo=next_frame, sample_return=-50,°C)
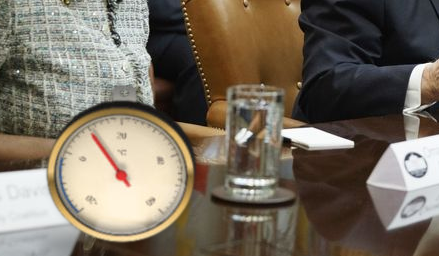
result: 10,°C
